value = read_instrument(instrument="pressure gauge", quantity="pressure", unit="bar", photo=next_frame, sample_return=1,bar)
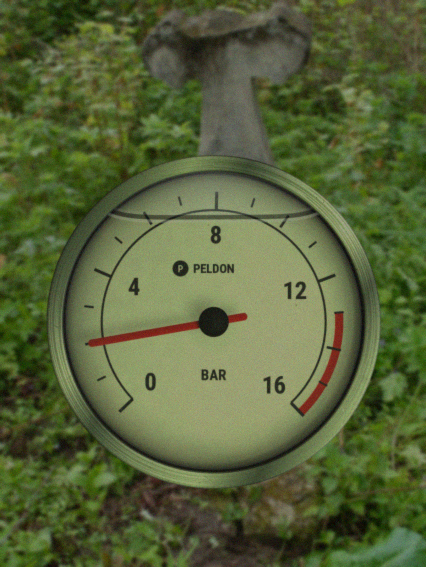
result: 2,bar
